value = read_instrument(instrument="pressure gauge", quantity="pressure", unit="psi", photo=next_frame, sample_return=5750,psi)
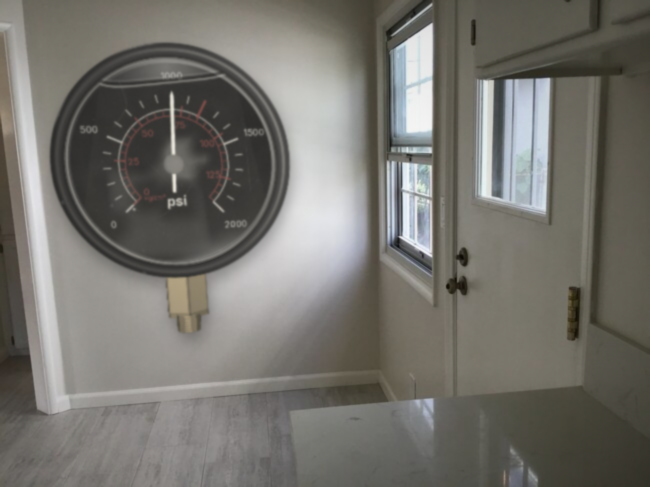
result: 1000,psi
